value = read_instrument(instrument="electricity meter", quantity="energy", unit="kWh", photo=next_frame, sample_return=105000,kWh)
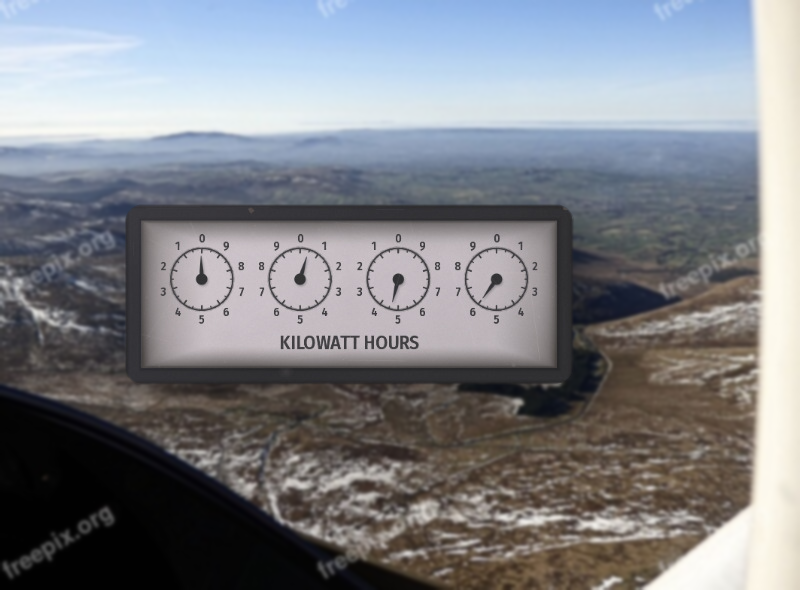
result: 46,kWh
